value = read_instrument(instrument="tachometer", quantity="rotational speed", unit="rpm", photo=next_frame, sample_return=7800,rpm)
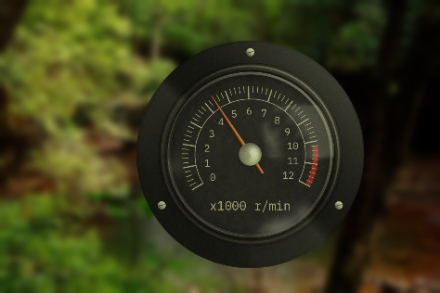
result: 4400,rpm
